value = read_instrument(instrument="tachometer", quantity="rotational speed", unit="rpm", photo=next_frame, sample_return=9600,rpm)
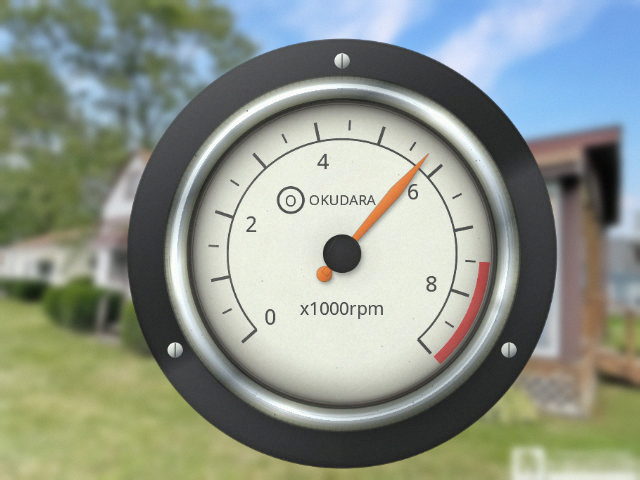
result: 5750,rpm
